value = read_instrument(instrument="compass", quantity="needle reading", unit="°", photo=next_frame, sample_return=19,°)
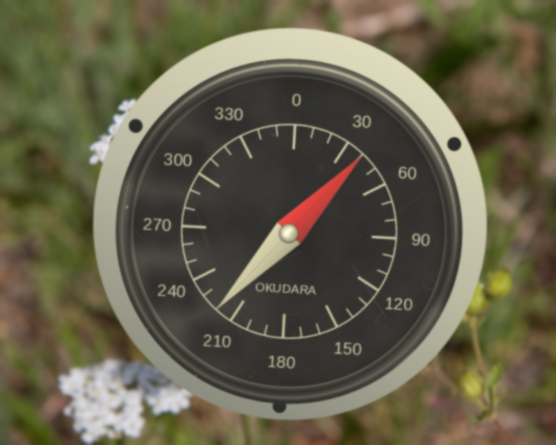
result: 40,°
